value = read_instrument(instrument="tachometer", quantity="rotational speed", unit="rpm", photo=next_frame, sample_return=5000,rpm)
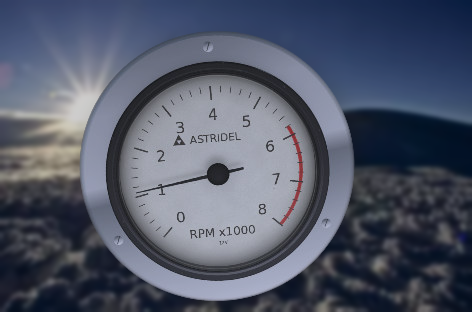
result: 1100,rpm
